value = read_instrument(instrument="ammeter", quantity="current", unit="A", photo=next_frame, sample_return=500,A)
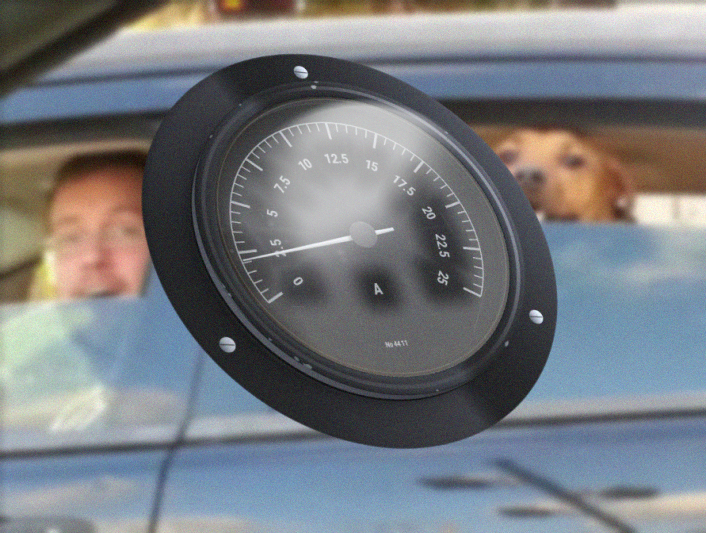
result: 2,A
